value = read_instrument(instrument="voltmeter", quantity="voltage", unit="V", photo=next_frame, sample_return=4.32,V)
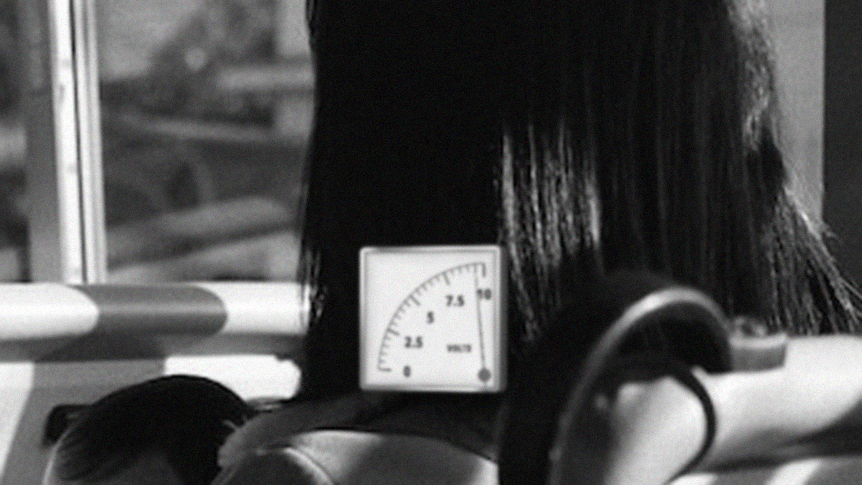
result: 9.5,V
